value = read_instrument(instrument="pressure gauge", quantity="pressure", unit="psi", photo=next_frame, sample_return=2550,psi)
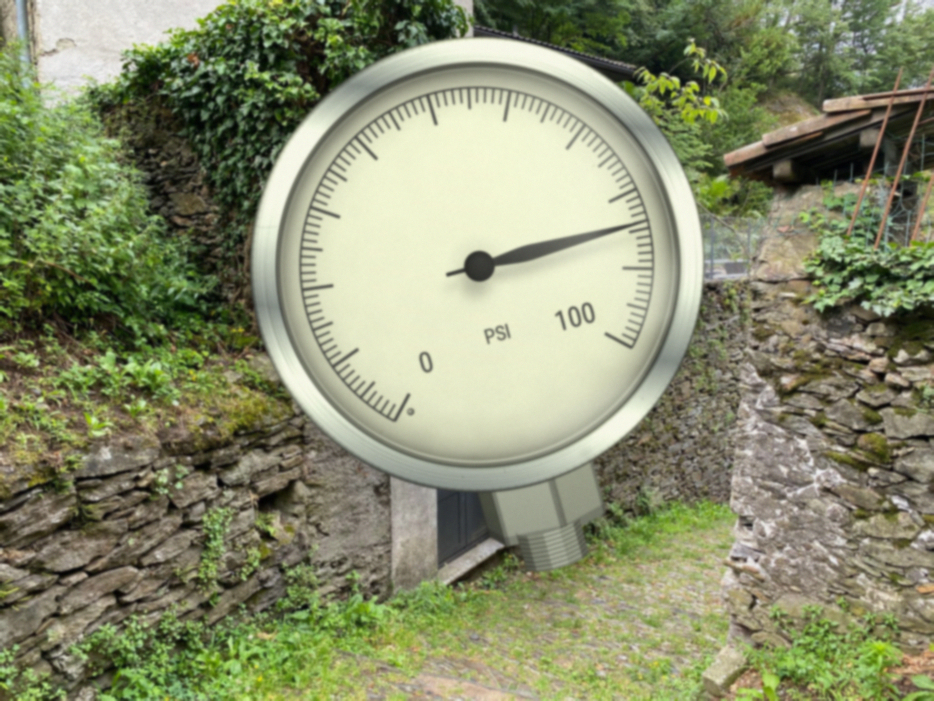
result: 84,psi
